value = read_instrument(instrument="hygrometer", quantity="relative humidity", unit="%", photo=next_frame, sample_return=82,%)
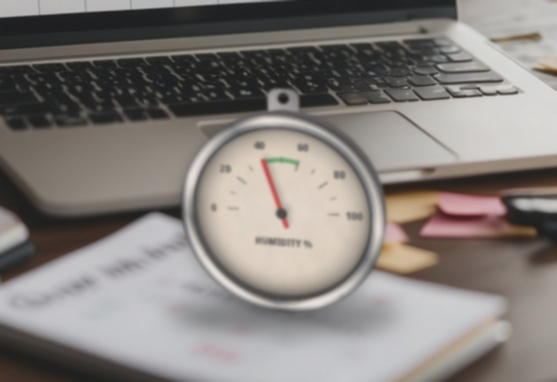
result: 40,%
